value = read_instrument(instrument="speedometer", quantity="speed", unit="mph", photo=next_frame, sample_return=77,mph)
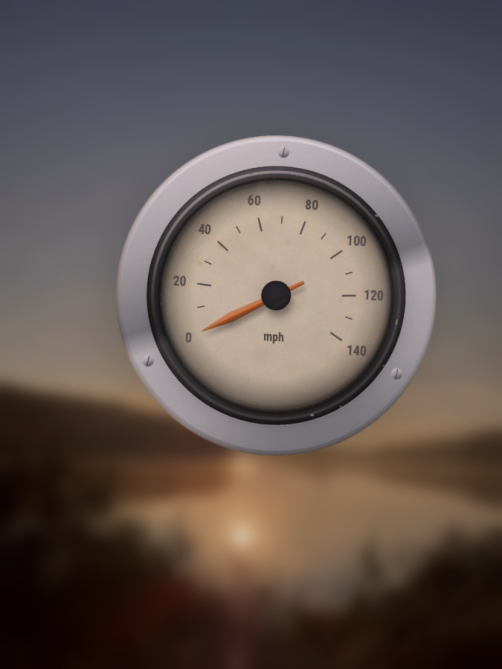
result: 0,mph
